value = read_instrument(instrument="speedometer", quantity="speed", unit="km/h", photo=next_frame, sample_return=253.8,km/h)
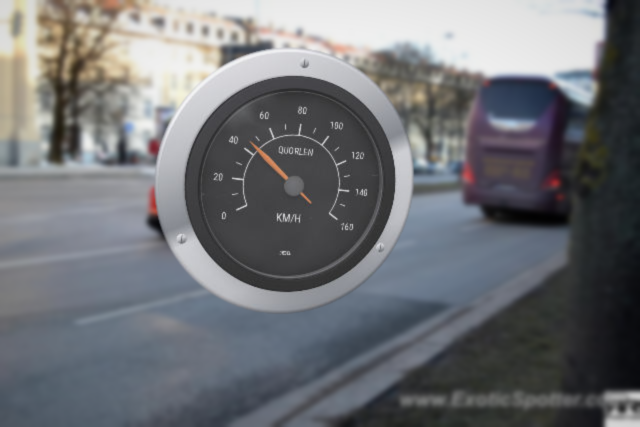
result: 45,km/h
